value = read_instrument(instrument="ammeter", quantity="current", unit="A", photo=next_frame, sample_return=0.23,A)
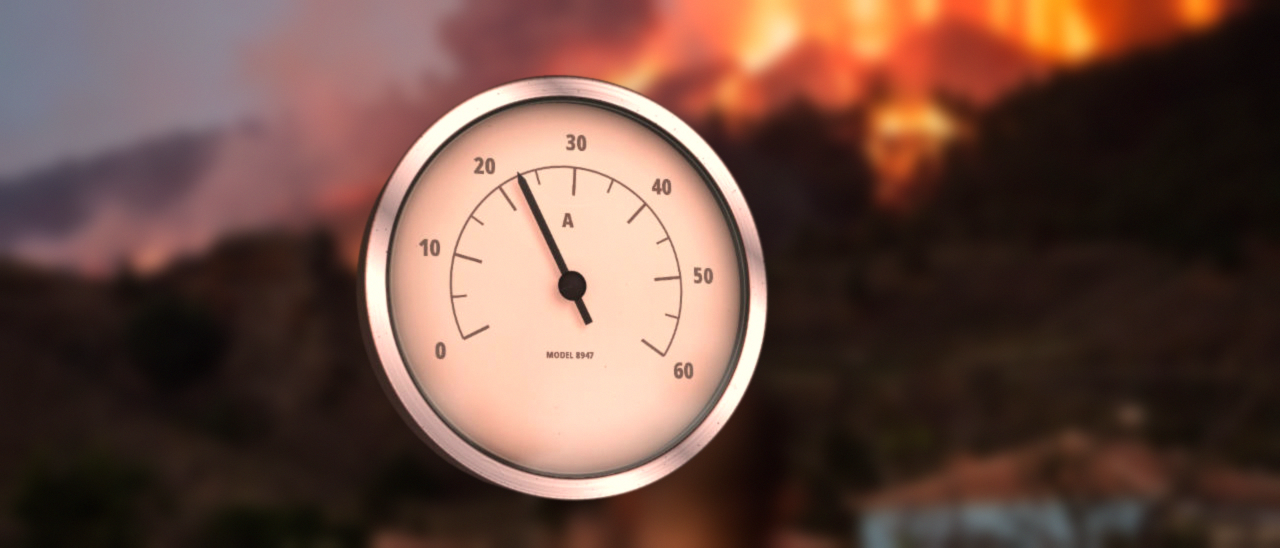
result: 22.5,A
